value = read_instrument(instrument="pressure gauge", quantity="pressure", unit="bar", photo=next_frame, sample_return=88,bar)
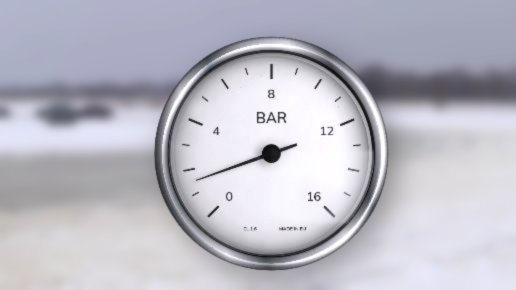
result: 1.5,bar
